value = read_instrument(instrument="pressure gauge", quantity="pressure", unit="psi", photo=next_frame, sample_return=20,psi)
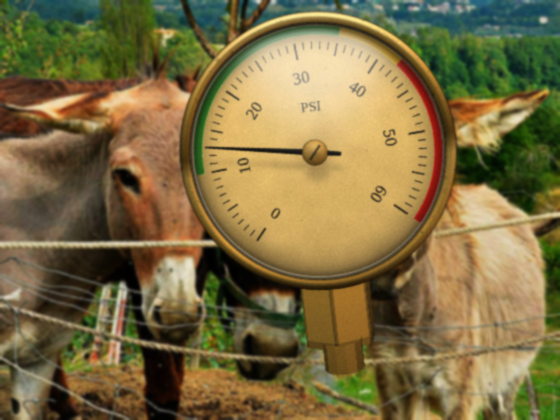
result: 13,psi
